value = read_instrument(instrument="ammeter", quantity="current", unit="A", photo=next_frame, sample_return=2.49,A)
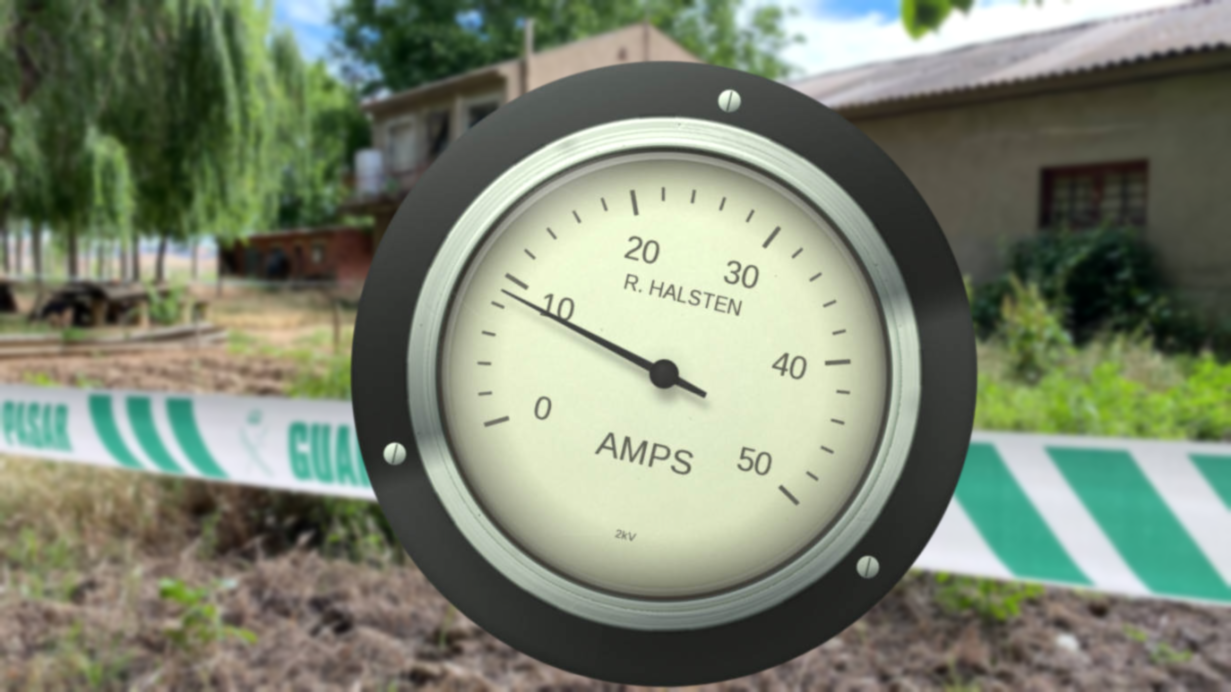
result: 9,A
